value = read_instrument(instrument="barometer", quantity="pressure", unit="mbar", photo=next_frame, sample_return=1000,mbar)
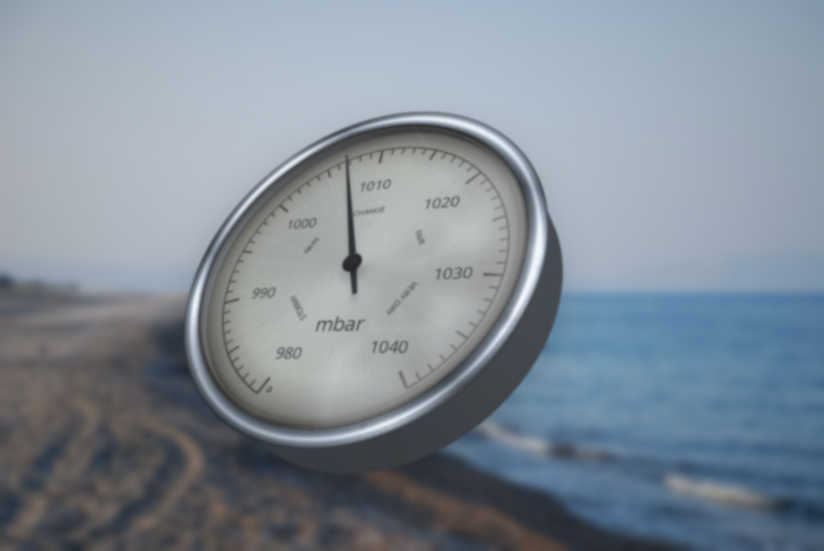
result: 1007,mbar
